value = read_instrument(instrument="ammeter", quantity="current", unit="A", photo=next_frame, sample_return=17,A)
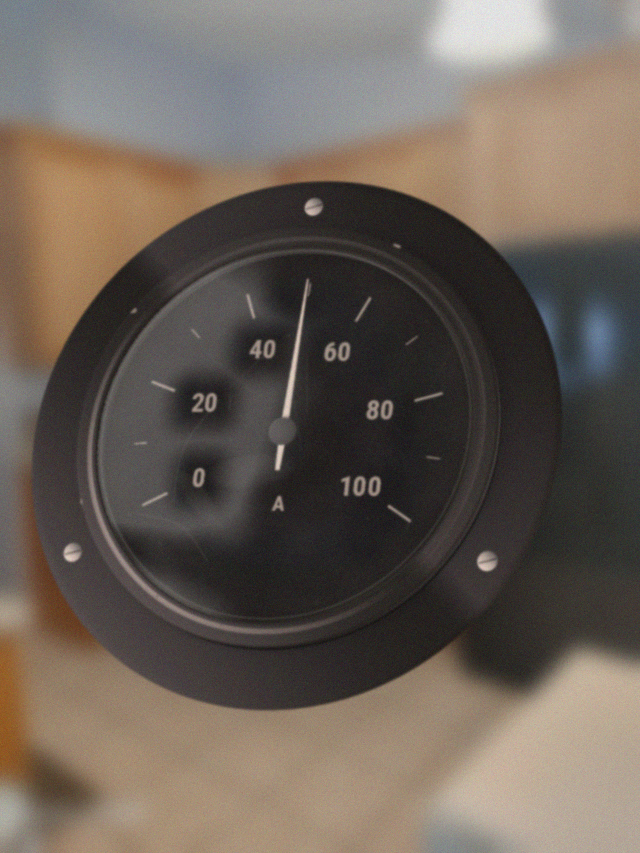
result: 50,A
